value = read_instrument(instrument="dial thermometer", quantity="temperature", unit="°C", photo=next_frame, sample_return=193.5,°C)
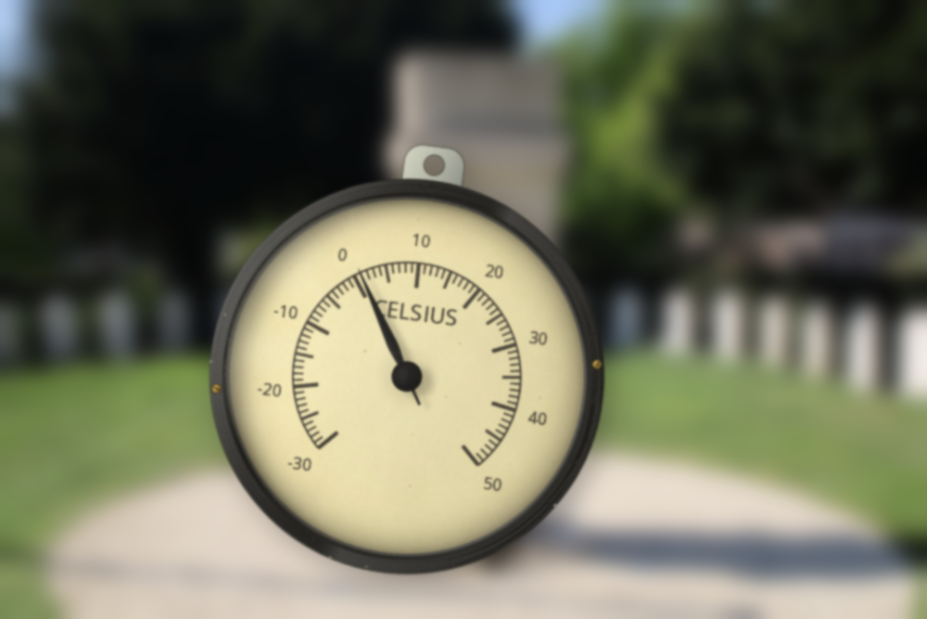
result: 1,°C
